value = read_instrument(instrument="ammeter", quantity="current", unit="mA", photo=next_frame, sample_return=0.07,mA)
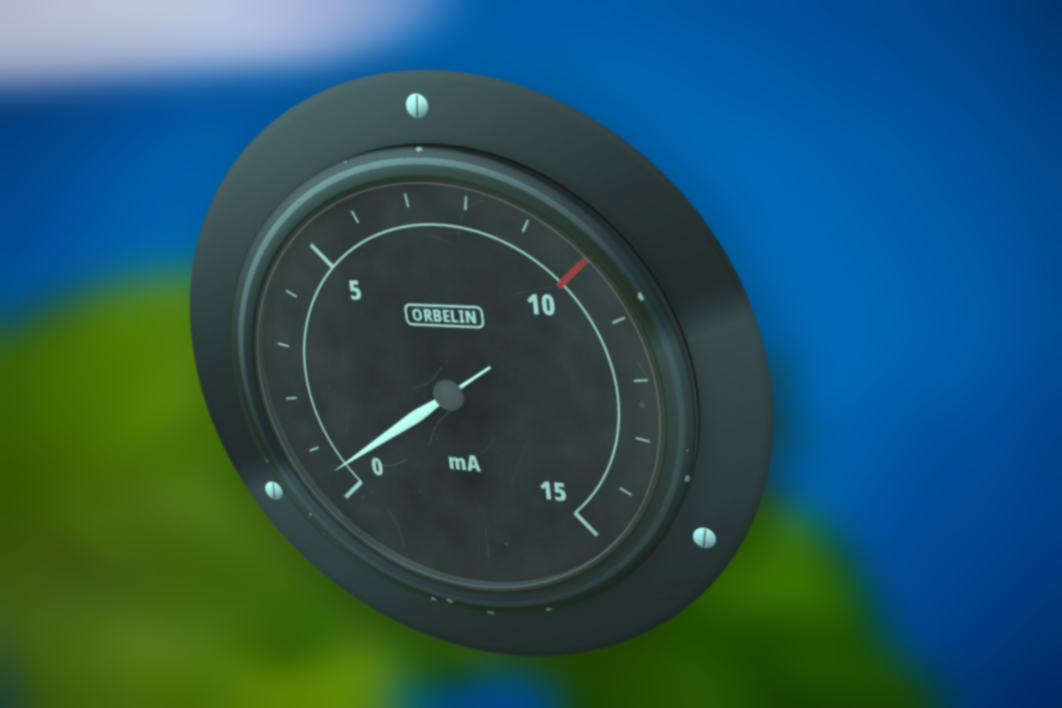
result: 0.5,mA
